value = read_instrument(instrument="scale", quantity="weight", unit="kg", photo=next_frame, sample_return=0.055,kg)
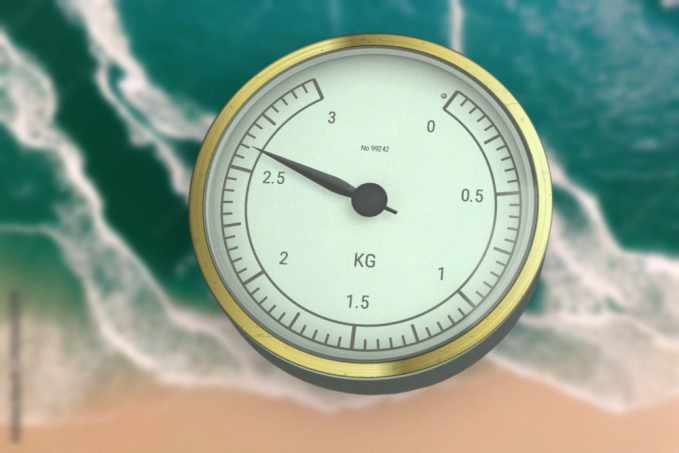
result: 2.6,kg
